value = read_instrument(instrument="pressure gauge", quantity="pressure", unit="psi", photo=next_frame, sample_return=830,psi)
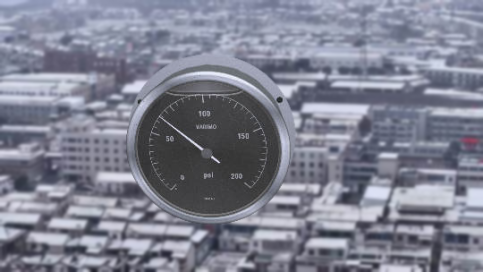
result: 65,psi
